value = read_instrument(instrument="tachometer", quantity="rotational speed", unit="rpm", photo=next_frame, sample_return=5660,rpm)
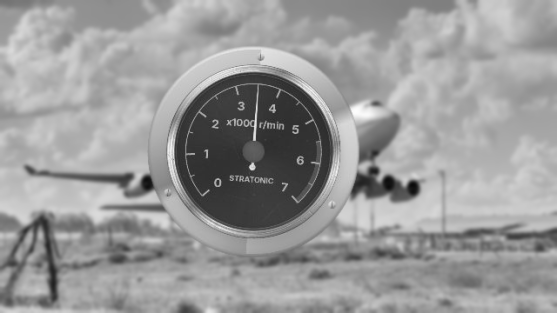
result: 3500,rpm
